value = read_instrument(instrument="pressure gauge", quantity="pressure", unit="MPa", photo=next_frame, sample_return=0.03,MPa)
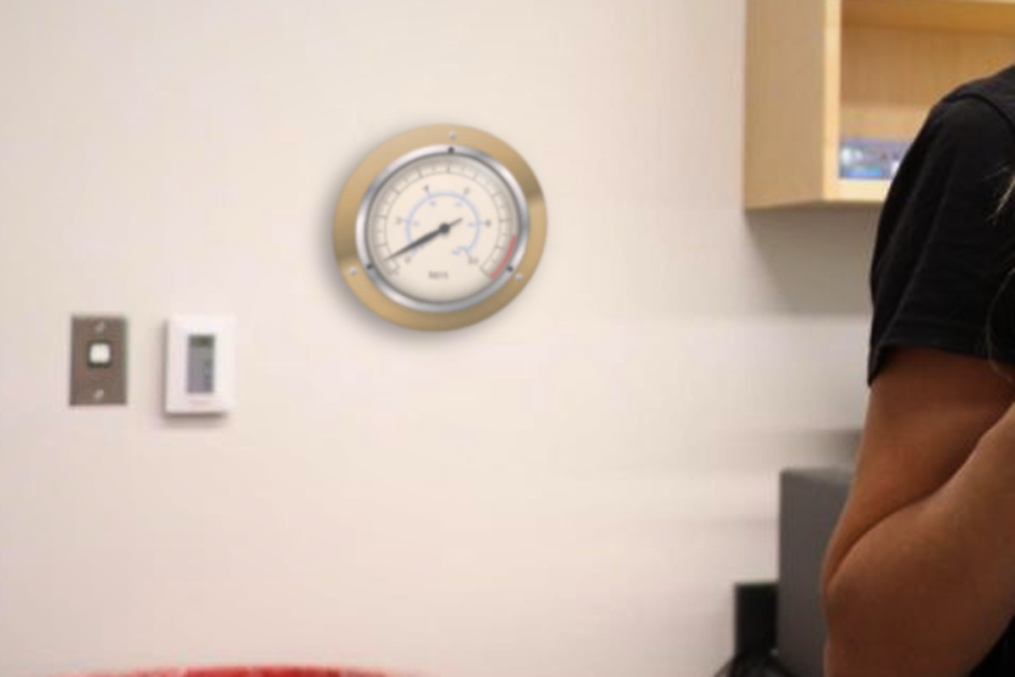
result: 0.5,MPa
